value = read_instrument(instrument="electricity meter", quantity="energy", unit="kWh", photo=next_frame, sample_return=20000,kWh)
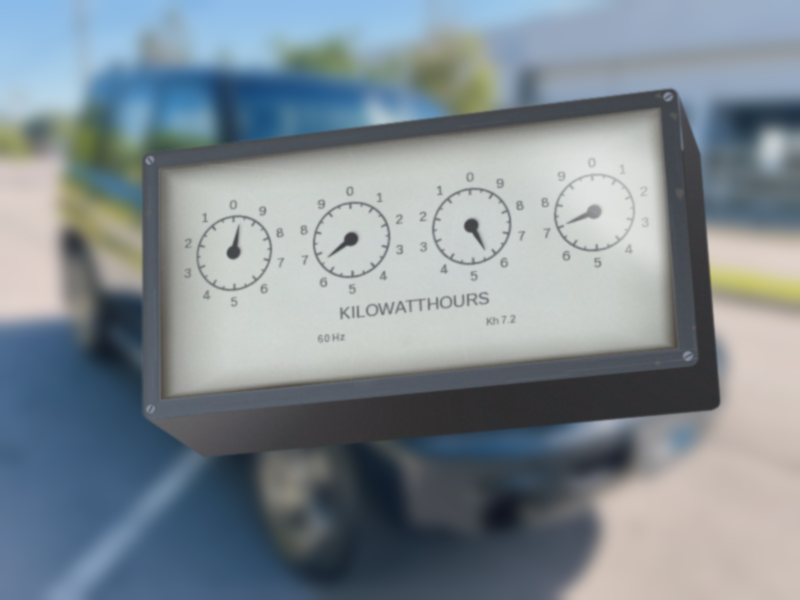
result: 9657,kWh
